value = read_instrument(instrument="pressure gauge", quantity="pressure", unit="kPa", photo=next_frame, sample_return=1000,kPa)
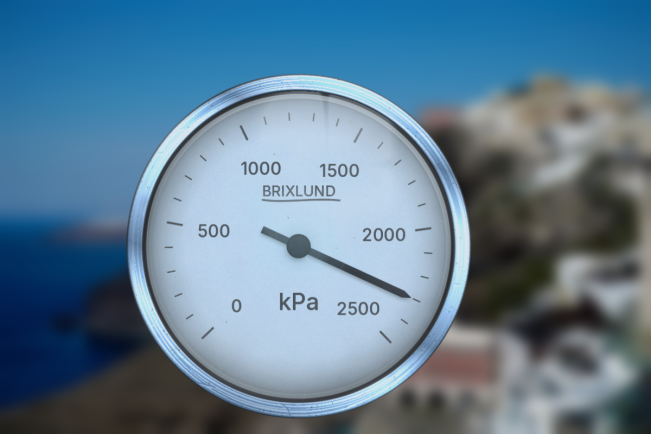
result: 2300,kPa
